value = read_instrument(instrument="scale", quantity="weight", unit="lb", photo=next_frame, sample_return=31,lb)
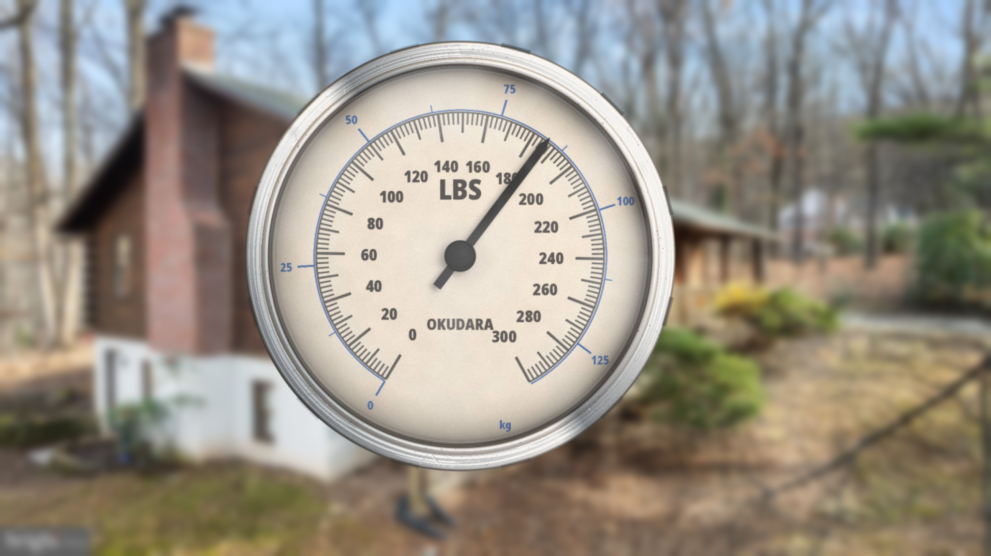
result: 186,lb
